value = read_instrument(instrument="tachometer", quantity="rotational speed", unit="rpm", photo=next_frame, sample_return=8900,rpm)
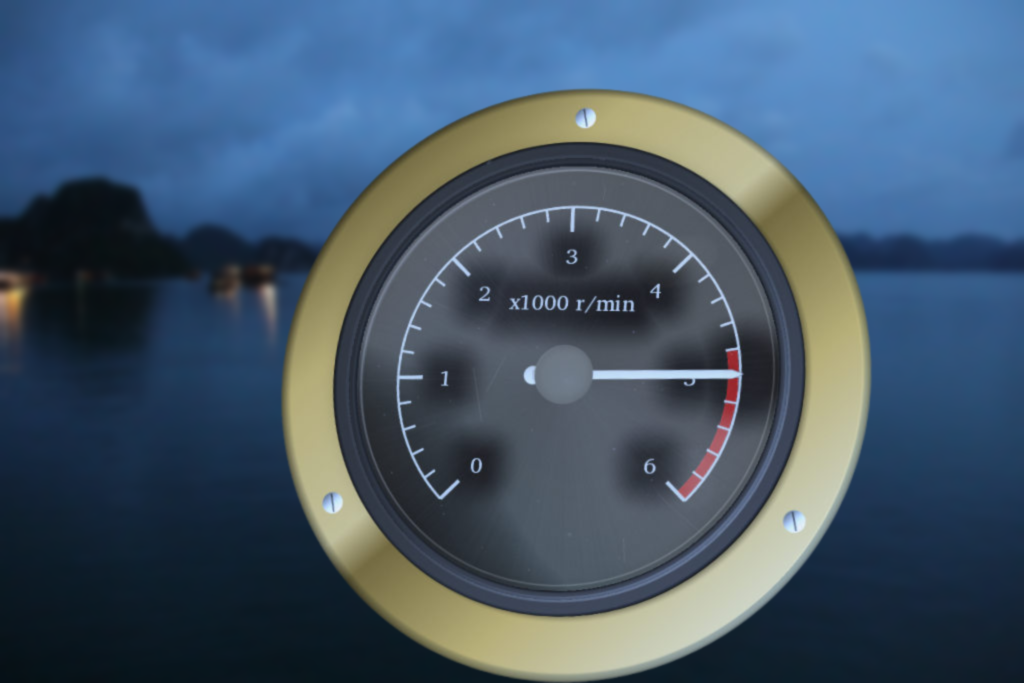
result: 5000,rpm
